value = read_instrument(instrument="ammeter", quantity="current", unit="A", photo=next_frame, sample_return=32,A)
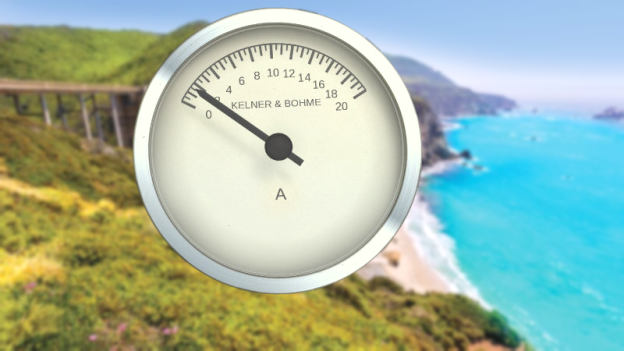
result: 1.5,A
